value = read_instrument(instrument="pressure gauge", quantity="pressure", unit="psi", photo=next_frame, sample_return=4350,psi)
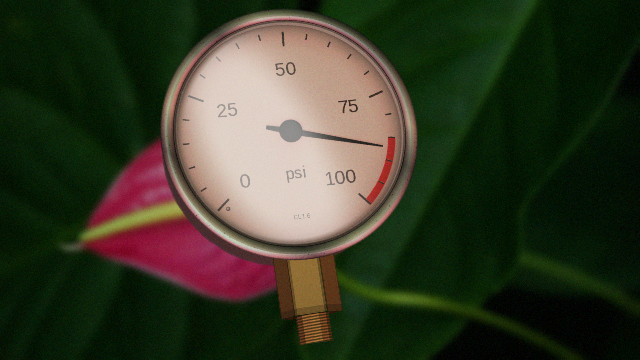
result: 87.5,psi
